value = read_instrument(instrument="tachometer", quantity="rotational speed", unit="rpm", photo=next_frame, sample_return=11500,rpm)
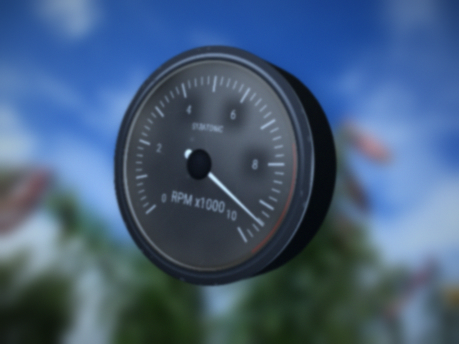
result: 9400,rpm
